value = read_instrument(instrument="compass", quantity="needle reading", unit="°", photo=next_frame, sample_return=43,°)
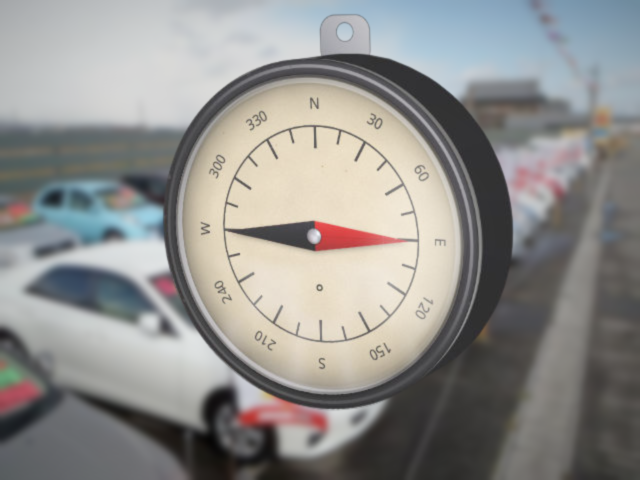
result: 90,°
